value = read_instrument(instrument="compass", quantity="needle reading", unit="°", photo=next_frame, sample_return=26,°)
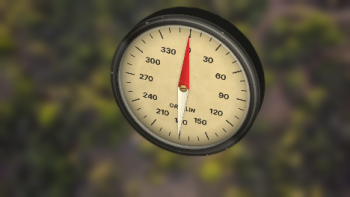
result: 0,°
